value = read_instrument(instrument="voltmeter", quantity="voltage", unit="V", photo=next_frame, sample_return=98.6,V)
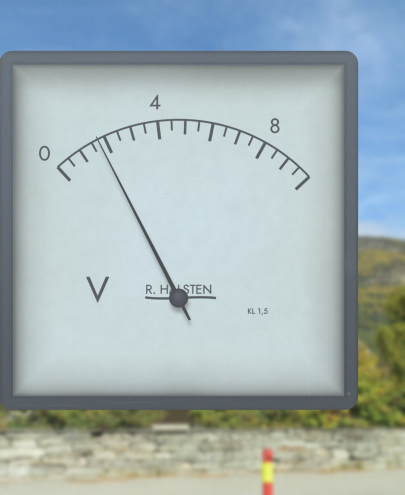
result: 1.75,V
